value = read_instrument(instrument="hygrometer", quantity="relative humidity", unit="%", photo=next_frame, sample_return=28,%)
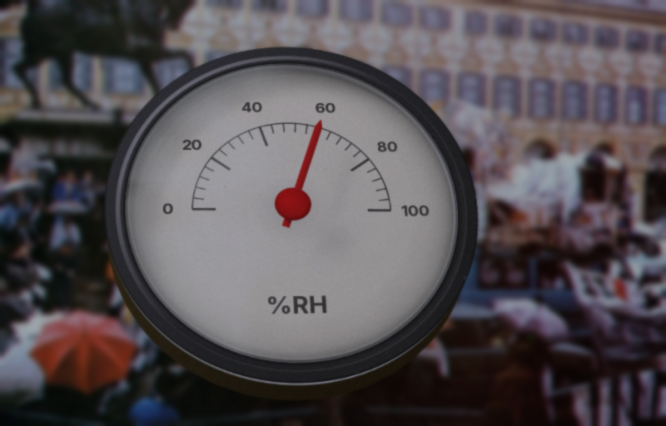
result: 60,%
